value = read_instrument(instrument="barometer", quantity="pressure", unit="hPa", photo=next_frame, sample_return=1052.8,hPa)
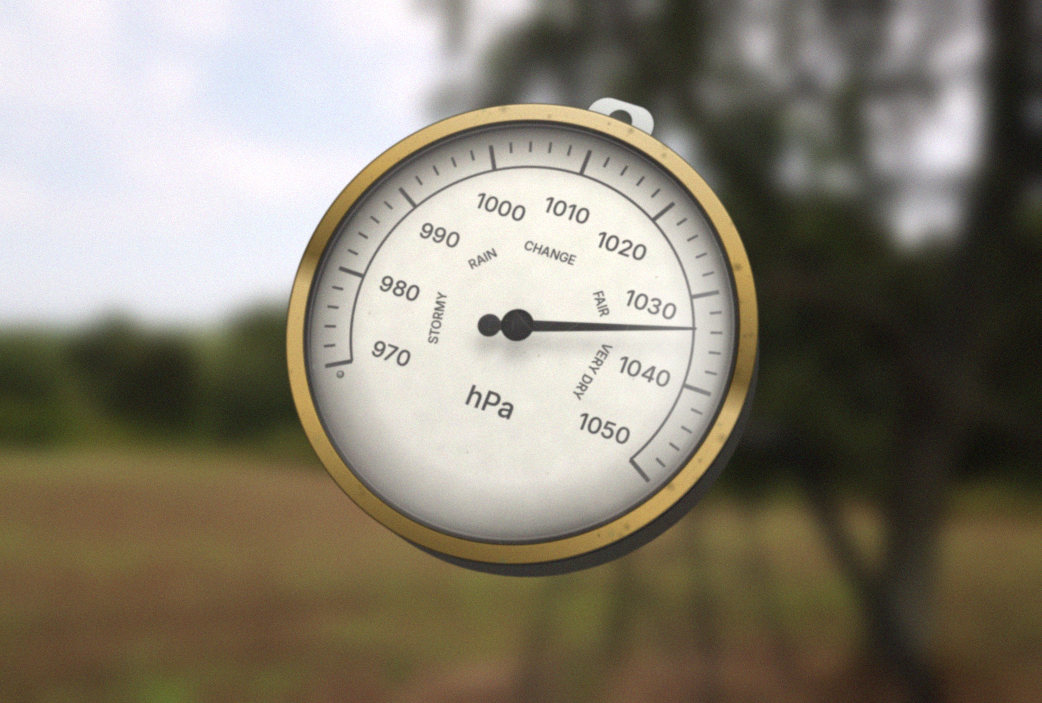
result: 1034,hPa
